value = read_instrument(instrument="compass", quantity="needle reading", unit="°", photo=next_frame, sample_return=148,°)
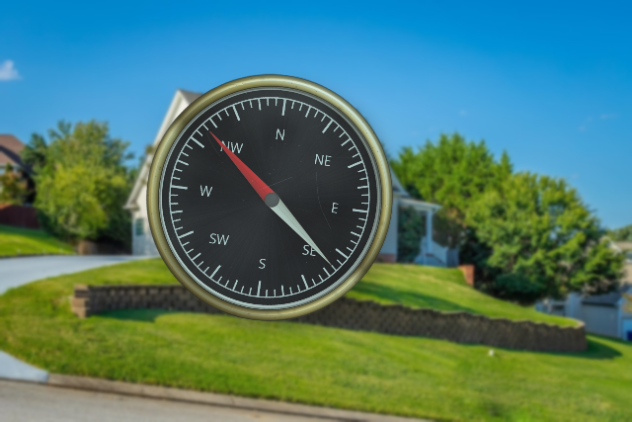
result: 310,°
